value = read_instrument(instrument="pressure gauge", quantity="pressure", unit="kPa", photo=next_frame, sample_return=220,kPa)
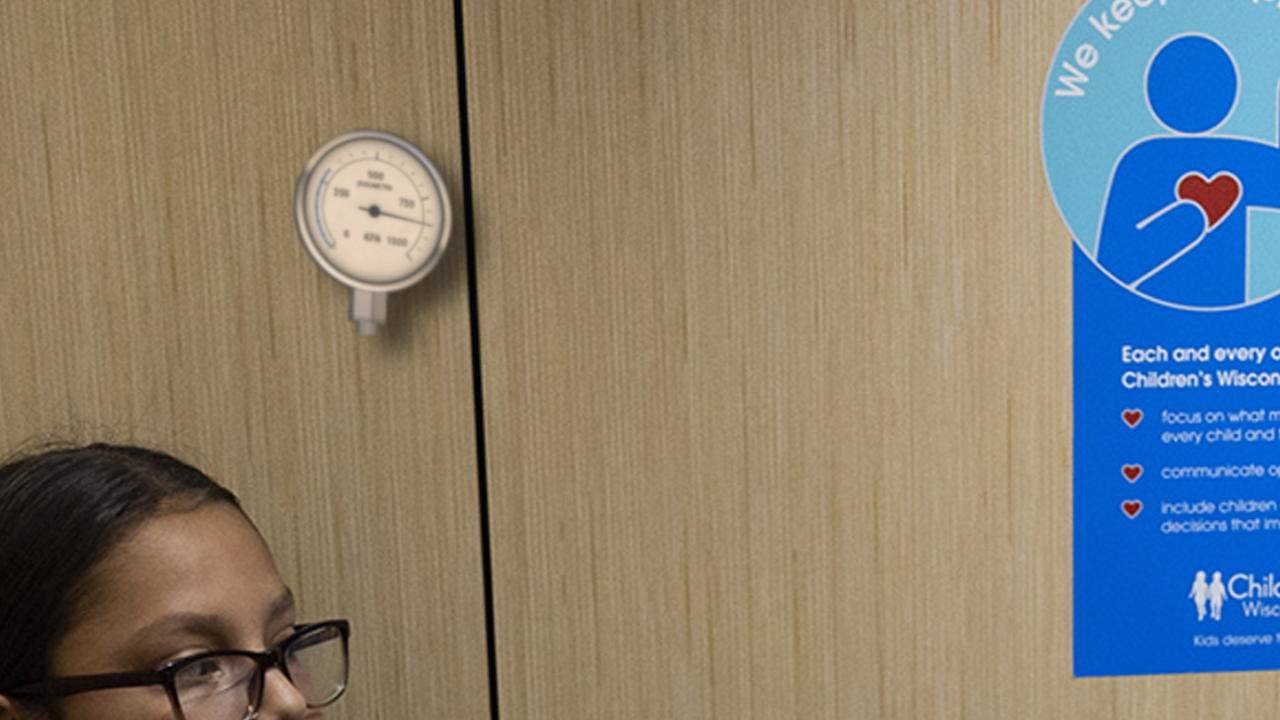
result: 850,kPa
